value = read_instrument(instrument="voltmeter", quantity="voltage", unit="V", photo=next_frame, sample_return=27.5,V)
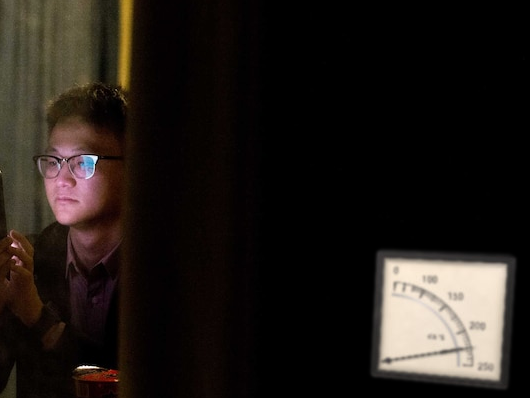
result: 225,V
